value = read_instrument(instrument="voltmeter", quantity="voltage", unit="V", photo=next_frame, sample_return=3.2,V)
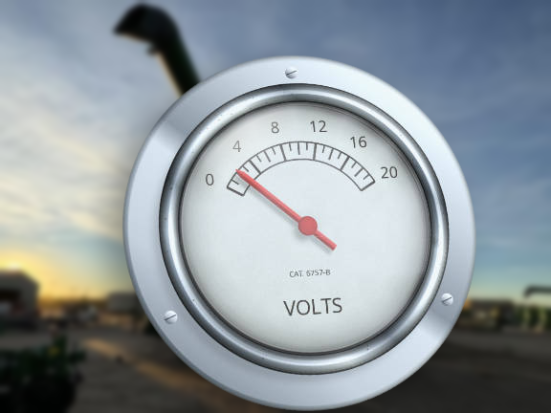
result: 2,V
